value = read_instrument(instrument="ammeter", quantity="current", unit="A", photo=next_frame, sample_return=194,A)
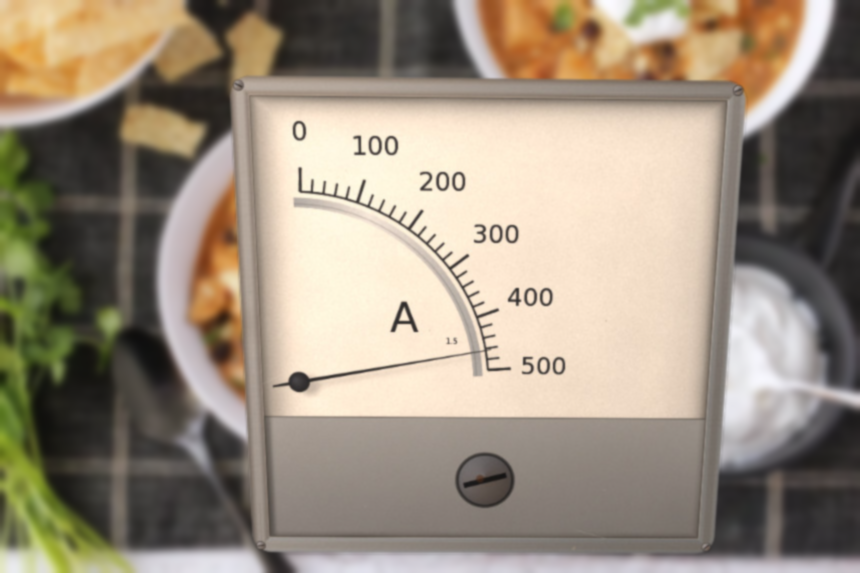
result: 460,A
